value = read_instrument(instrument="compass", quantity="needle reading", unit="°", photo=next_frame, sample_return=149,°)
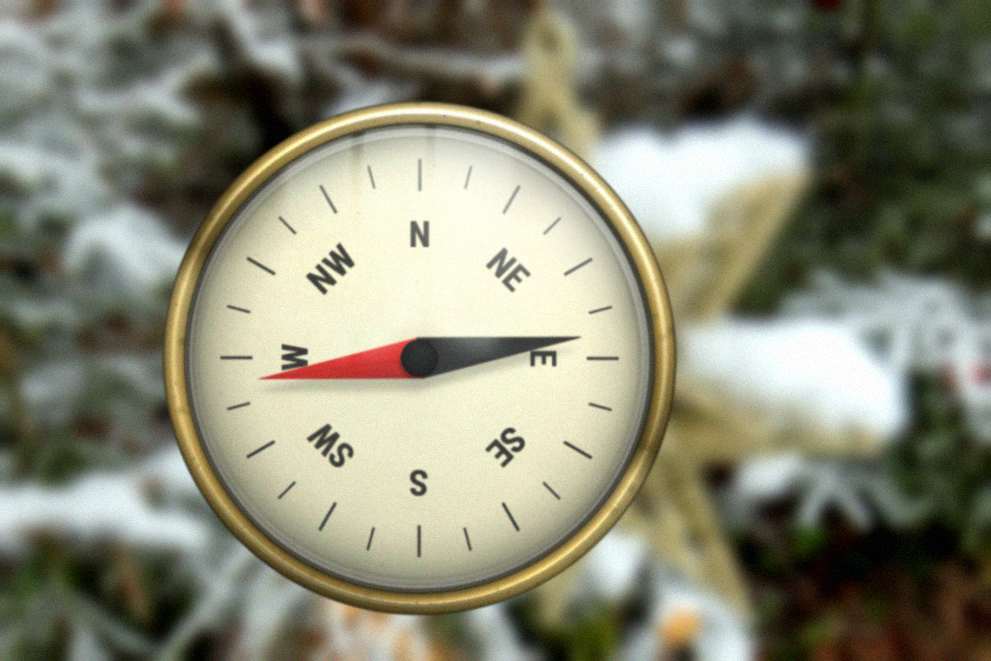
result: 262.5,°
